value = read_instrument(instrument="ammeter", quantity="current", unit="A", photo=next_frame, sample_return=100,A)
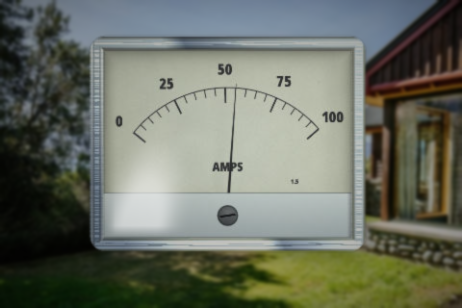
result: 55,A
